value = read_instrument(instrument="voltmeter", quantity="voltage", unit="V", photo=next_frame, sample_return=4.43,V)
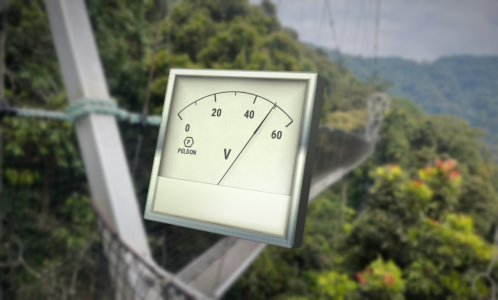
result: 50,V
